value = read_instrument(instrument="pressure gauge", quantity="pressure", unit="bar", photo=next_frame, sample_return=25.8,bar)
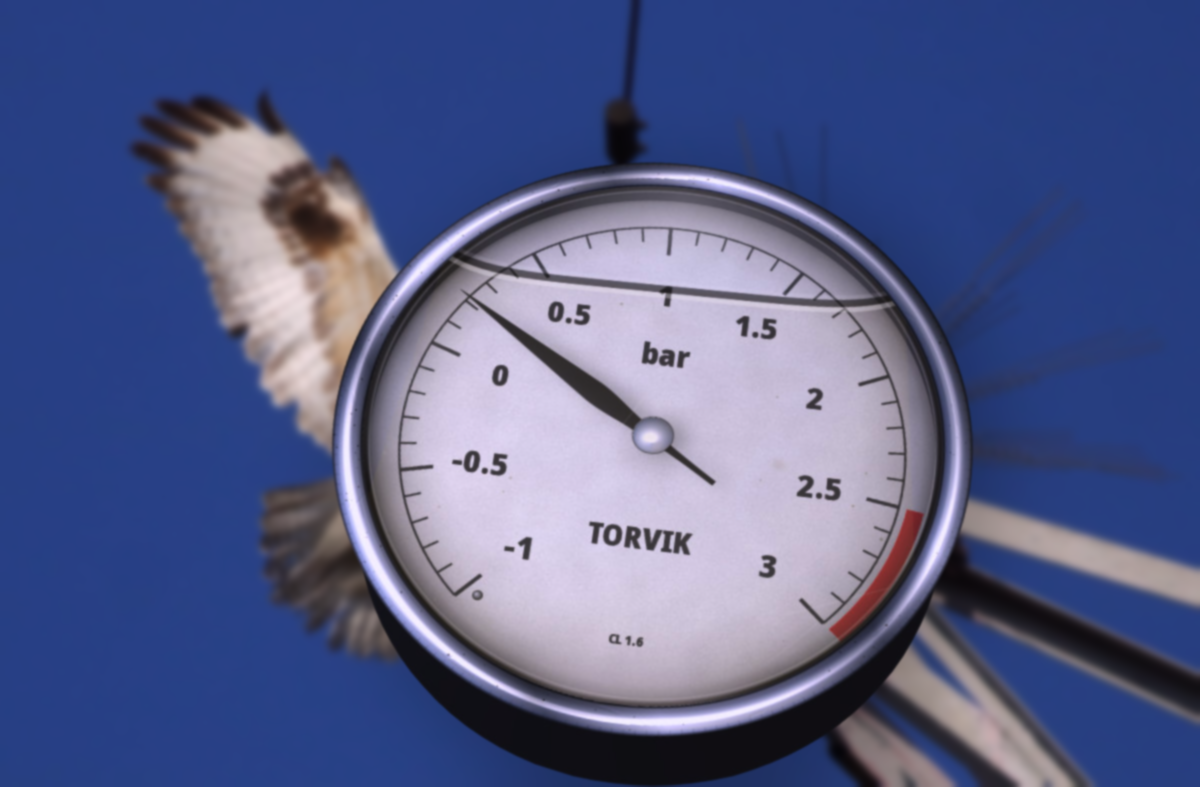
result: 0.2,bar
